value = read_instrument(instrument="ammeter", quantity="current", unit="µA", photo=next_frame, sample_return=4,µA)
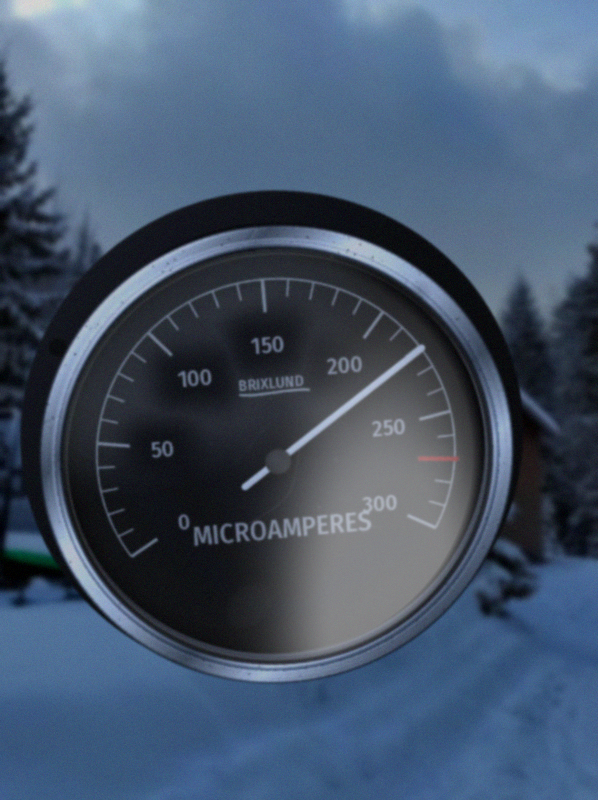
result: 220,µA
